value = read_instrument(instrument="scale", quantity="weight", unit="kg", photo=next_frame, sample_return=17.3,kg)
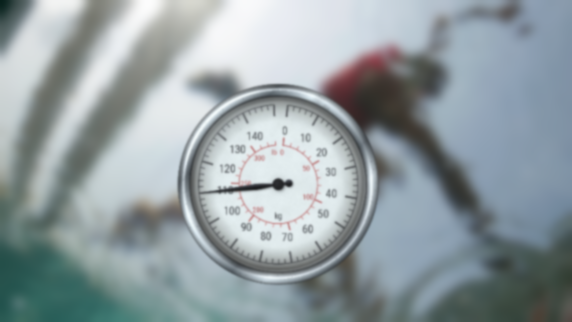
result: 110,kg
